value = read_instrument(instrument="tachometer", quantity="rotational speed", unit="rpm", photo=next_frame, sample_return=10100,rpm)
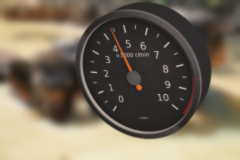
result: 4500,rpm
